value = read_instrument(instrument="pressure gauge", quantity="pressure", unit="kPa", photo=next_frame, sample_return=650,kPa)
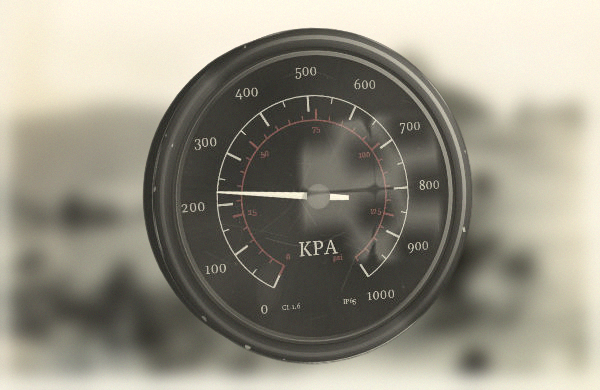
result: 225,kPa
